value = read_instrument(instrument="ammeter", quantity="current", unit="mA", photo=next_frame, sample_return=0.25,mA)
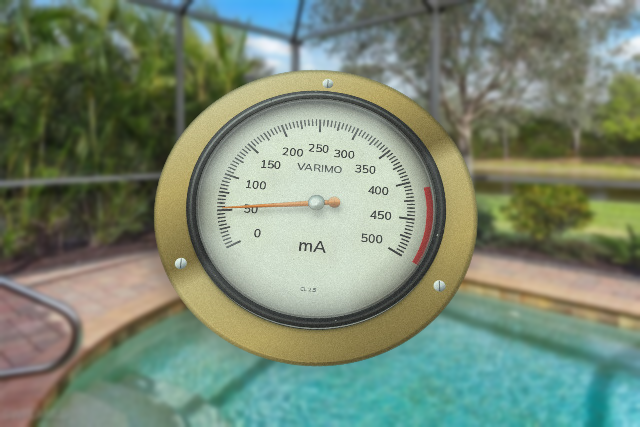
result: 50,mA
